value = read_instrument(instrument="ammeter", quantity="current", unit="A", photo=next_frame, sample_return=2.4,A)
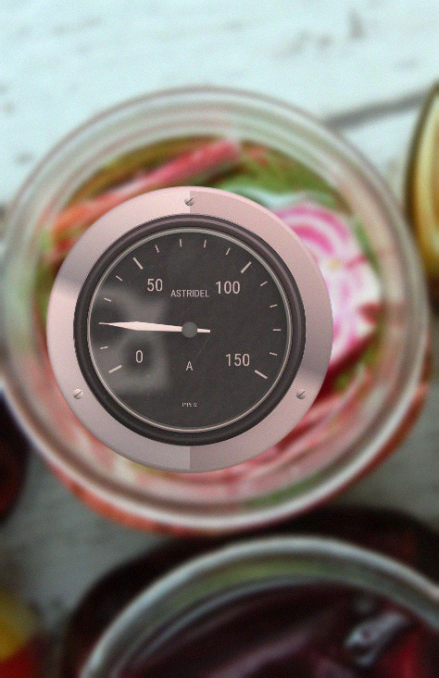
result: 20,A
